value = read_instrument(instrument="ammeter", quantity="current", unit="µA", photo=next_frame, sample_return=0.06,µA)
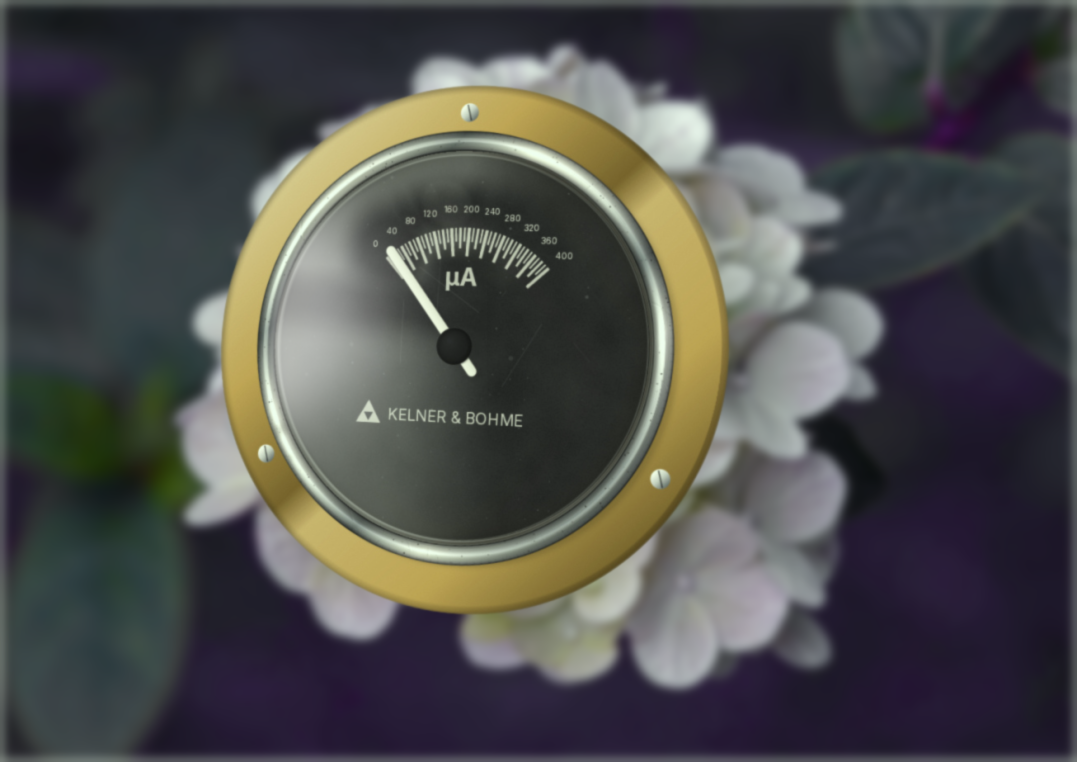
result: 20,µA
